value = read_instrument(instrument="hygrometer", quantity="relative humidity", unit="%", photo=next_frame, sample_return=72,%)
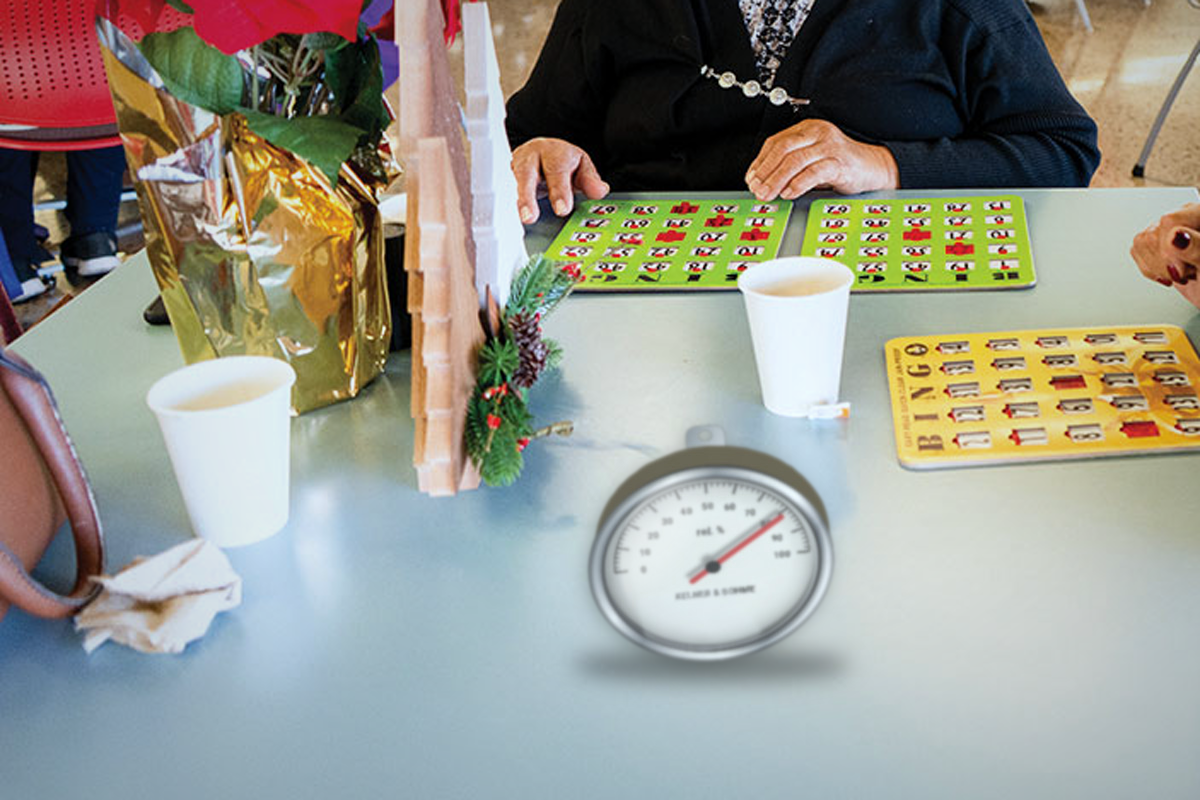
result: 80,%
